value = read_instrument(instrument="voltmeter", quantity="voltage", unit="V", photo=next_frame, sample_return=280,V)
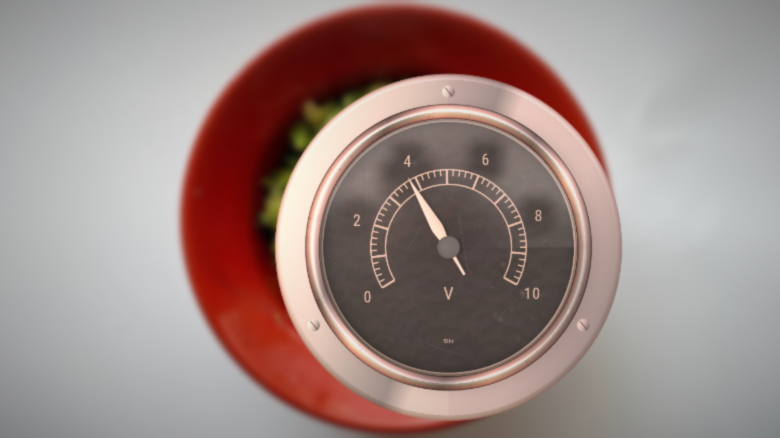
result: 3.8,V
